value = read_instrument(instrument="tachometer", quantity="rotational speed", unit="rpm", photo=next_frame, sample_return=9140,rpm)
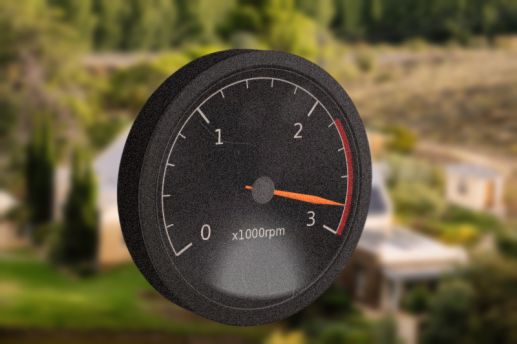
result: 2800,rpm
